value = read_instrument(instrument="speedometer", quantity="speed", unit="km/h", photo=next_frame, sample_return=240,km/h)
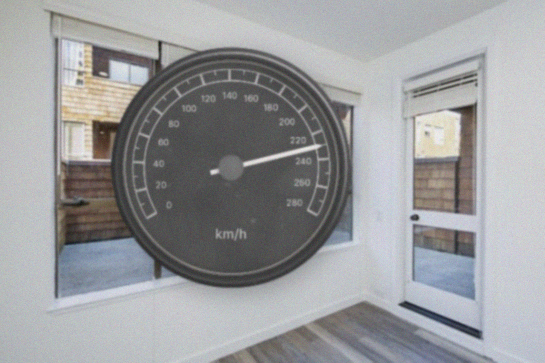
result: 230,km/h
